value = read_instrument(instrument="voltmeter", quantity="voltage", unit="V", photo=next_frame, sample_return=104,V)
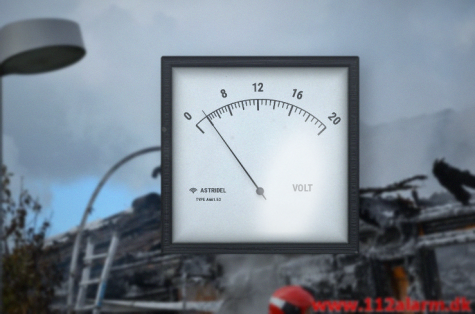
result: 4,V
